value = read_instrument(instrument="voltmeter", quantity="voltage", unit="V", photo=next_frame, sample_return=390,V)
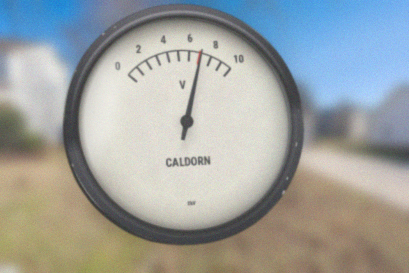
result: 7,V
